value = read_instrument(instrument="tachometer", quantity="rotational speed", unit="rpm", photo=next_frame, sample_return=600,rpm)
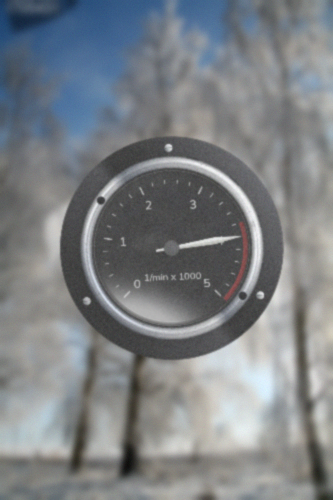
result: 4000,rpm
